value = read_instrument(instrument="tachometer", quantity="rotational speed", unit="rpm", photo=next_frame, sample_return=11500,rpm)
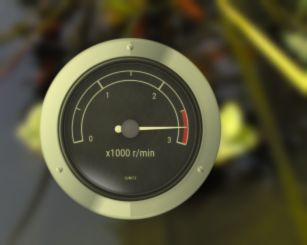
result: 2750,rpm
